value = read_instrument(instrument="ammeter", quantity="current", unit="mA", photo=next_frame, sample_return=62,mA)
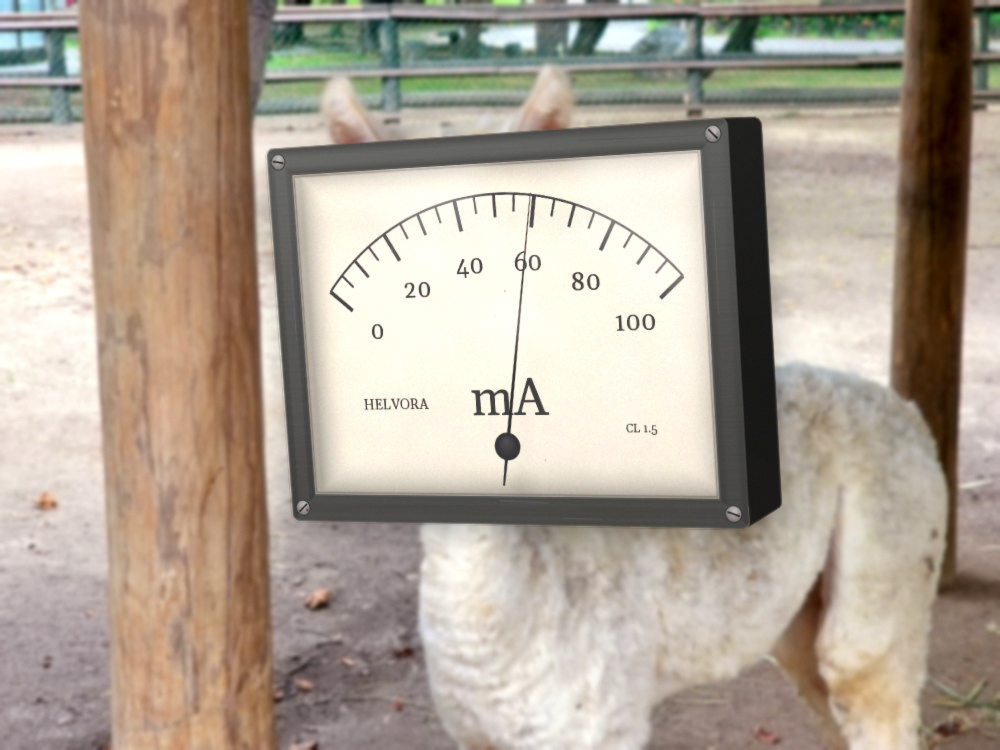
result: 60,mA
